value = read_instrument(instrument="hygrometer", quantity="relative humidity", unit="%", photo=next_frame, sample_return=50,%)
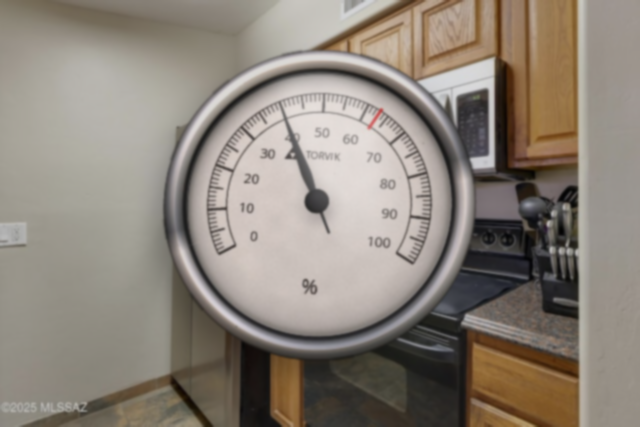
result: 40,%
